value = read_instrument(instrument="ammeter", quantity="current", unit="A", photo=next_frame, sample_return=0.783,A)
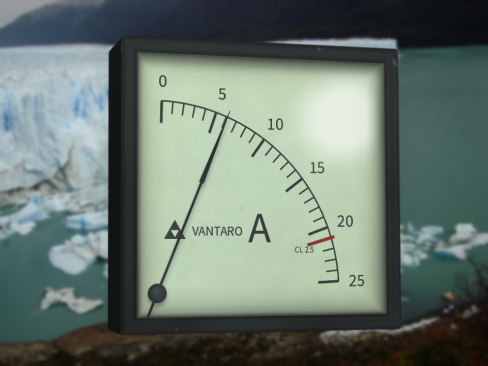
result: 6,A
